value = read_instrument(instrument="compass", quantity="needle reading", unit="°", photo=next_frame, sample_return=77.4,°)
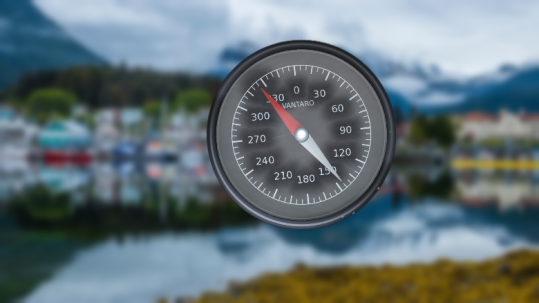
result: 325,°
